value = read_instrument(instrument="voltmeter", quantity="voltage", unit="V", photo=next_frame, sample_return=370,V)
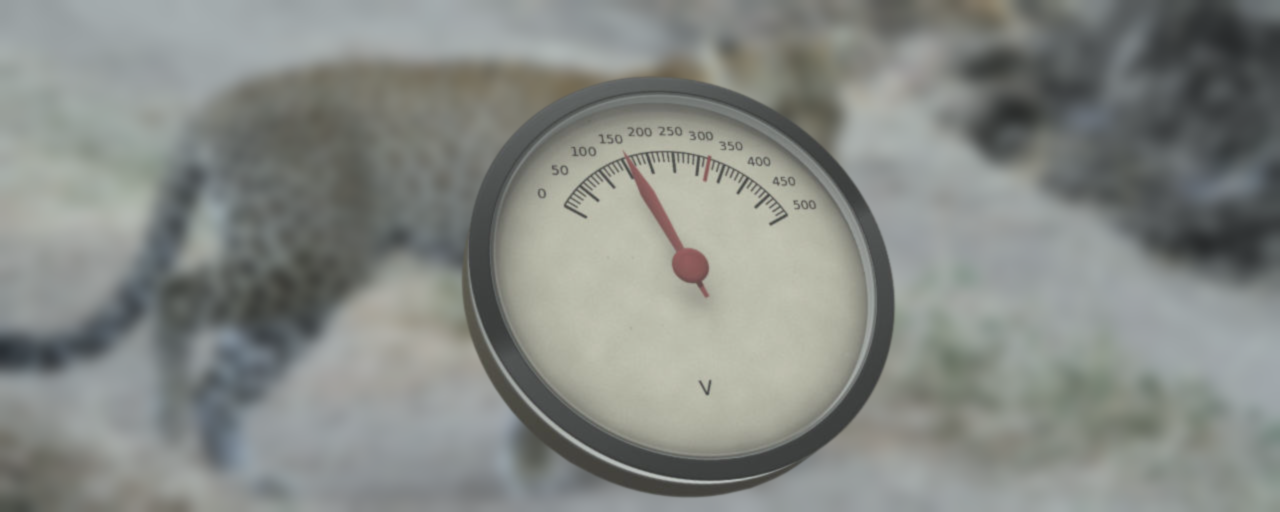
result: 150,V
